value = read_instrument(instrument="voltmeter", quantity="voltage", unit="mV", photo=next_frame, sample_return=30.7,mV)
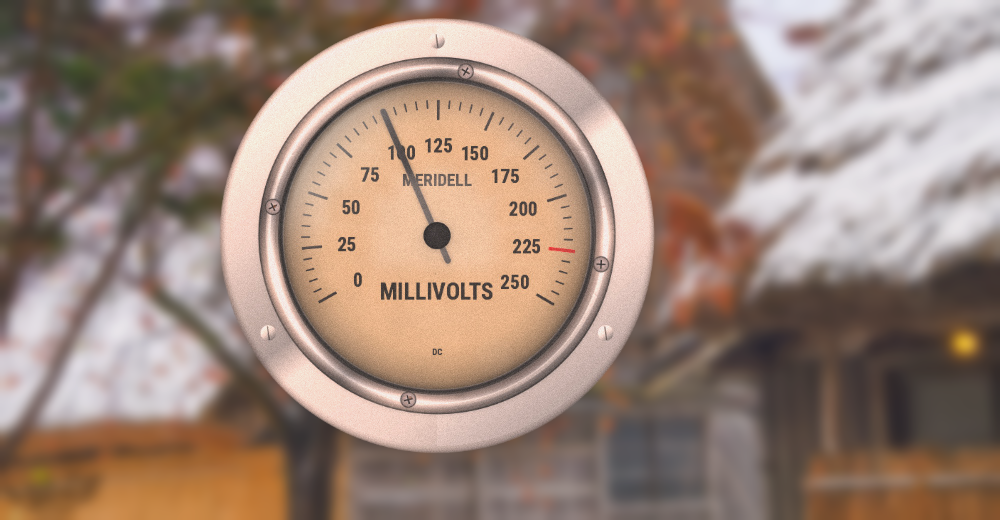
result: 100,mV
